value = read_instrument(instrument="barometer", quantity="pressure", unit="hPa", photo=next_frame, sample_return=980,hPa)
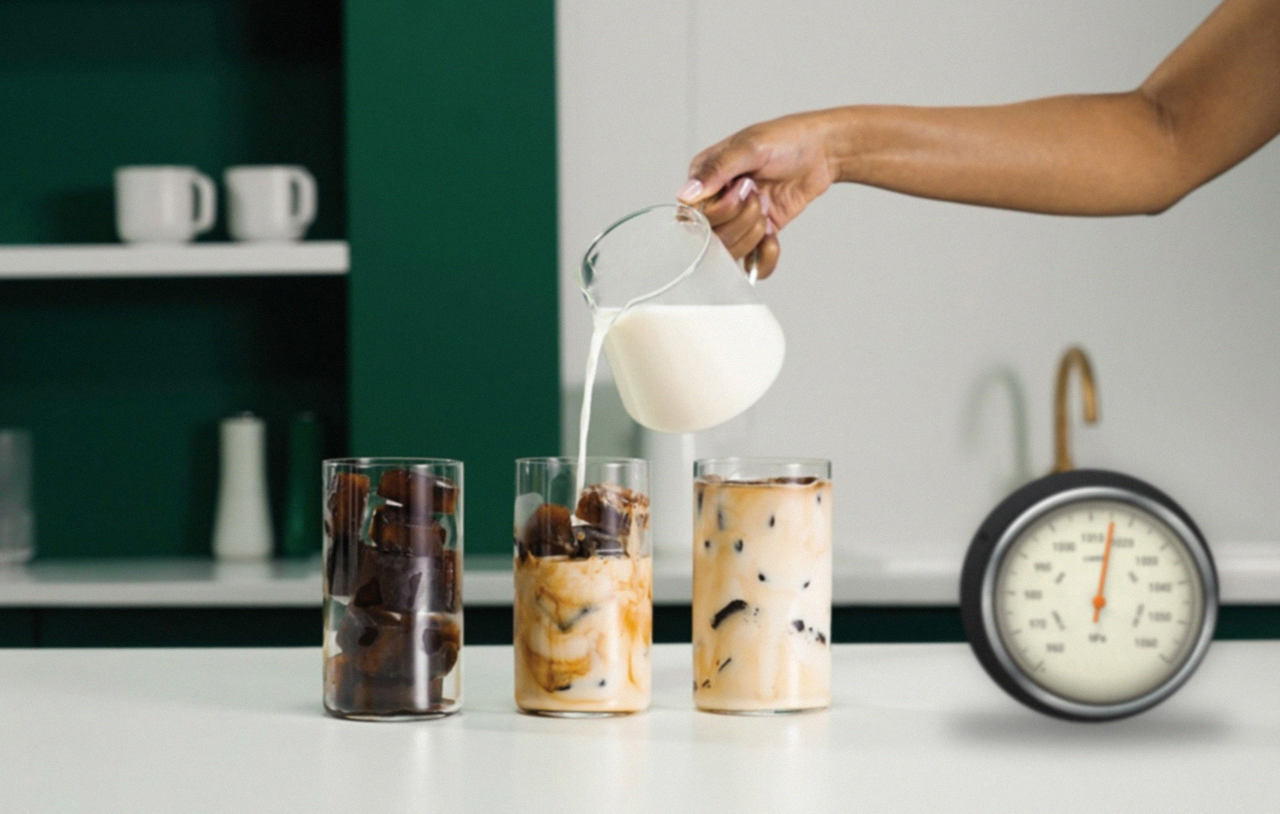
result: 1015,hPa
